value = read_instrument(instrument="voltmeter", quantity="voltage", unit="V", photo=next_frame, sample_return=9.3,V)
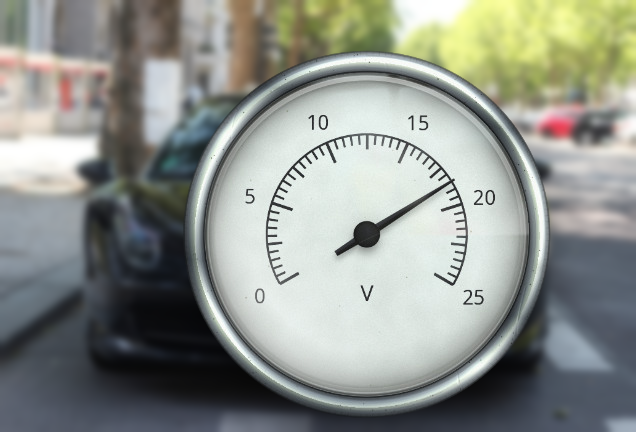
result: 18.5,V
